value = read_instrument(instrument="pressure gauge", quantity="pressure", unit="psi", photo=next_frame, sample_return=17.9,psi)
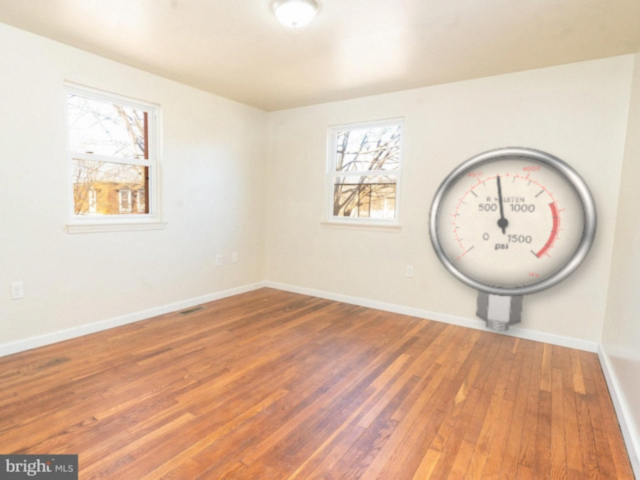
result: 700,psi
